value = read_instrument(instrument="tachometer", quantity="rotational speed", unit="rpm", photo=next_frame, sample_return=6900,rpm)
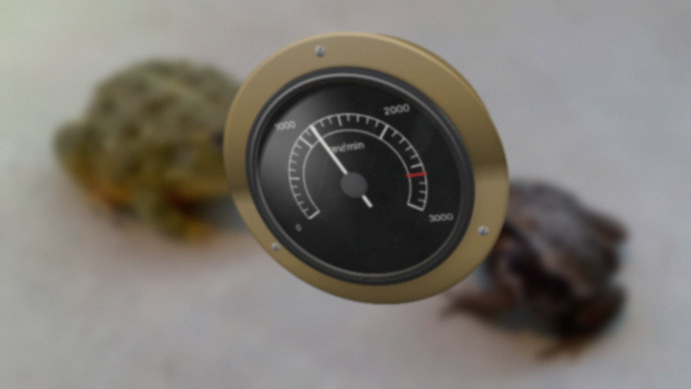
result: 1200,rpm
